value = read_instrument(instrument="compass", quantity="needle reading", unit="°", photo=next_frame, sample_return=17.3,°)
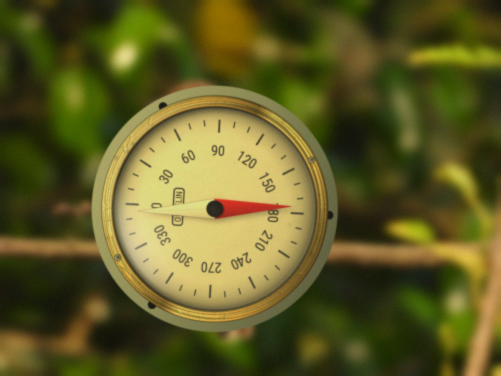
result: 175,°
